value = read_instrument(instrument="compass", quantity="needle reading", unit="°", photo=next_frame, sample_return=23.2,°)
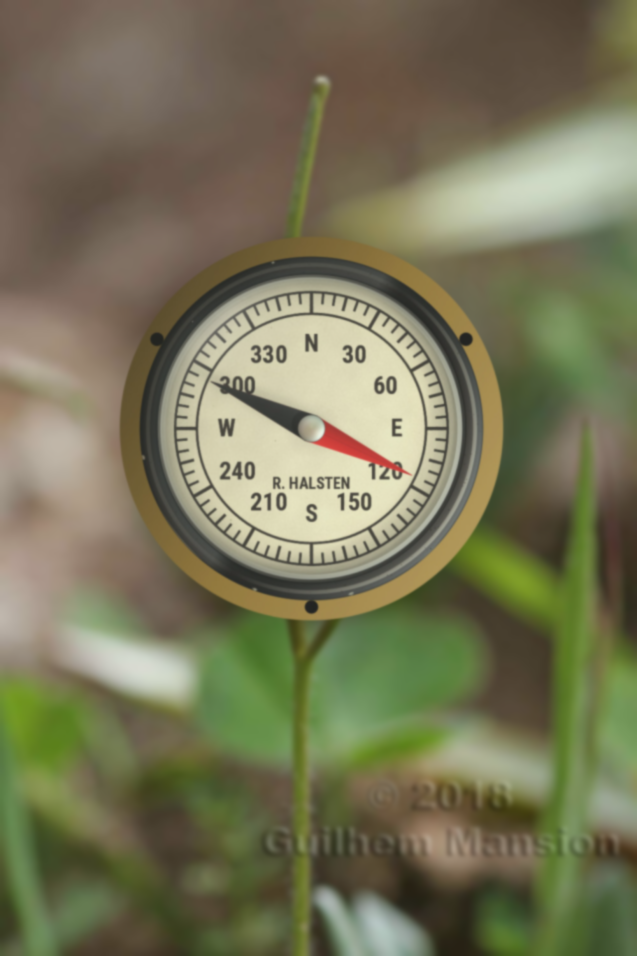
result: 115,°
